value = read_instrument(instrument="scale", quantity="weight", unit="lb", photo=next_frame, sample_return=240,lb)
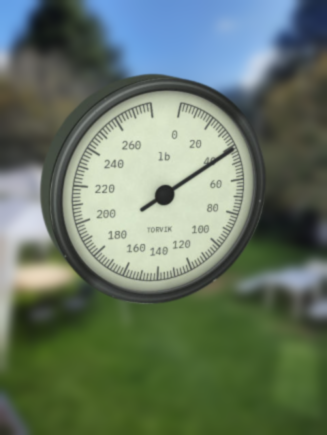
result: 40,lb
